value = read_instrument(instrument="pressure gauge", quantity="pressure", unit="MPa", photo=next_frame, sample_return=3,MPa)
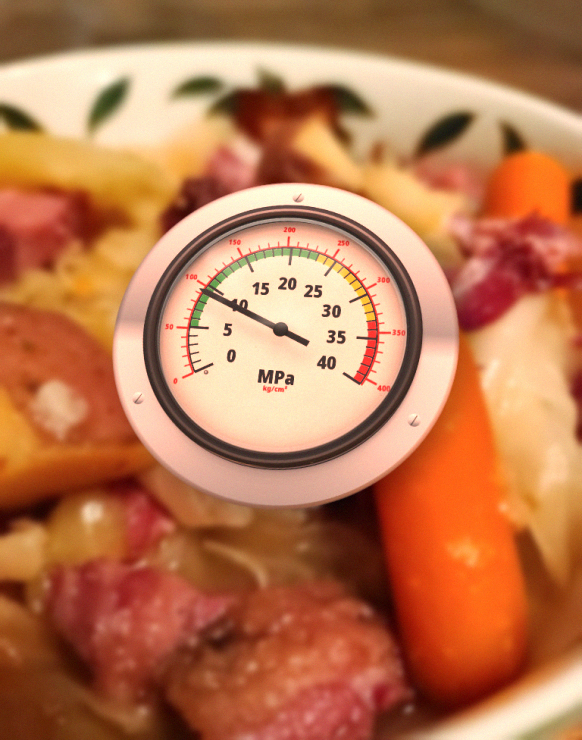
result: 9,MPa
